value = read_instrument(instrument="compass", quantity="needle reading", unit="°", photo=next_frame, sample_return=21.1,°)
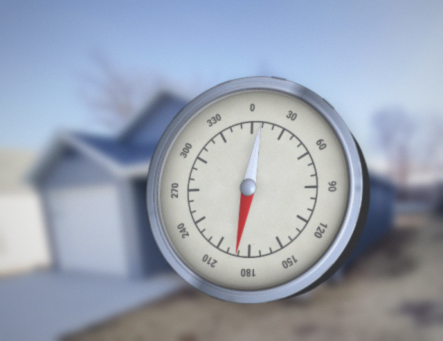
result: 190,°
